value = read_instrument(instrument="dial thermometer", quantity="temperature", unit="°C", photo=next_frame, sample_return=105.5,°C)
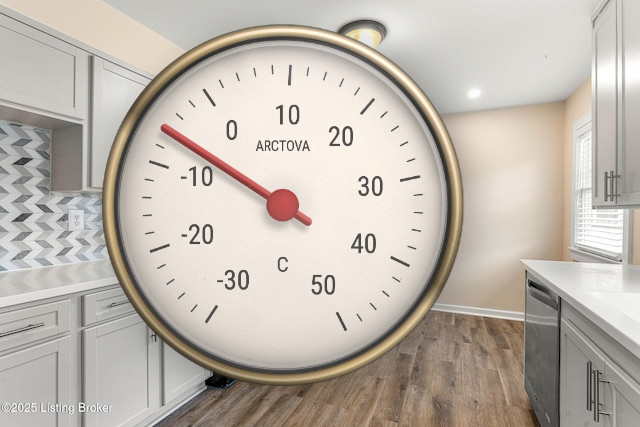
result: -6,°C
